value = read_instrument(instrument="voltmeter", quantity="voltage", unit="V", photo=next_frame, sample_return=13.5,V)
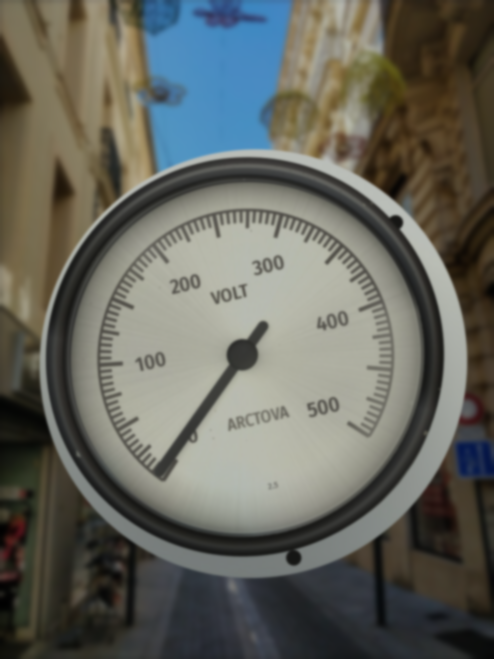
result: 5,V
